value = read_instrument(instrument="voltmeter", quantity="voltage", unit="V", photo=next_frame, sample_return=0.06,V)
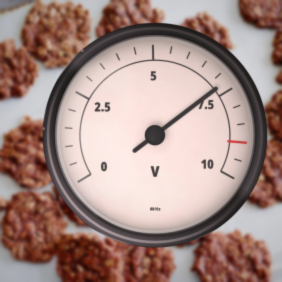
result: 7.25,V
